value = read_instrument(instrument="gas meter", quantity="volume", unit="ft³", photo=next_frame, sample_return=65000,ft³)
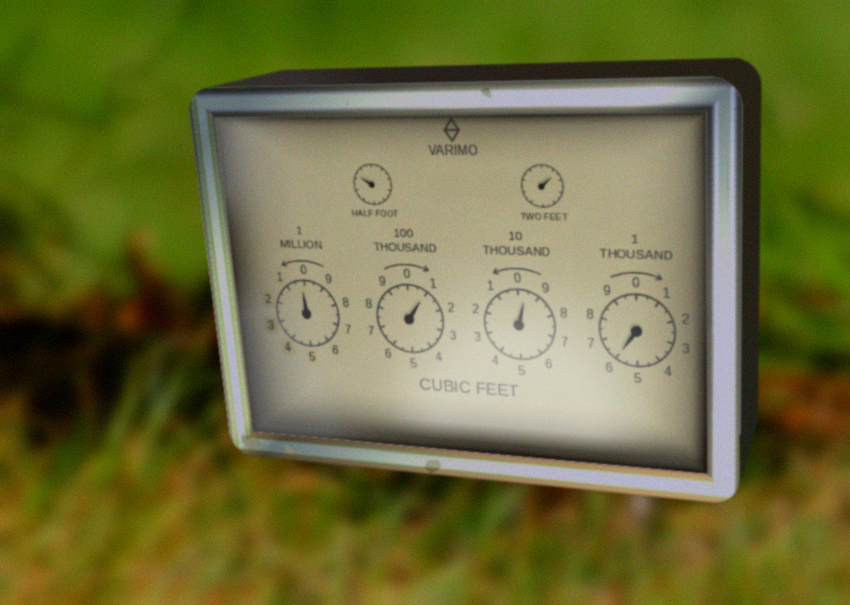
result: 9600,ft³
